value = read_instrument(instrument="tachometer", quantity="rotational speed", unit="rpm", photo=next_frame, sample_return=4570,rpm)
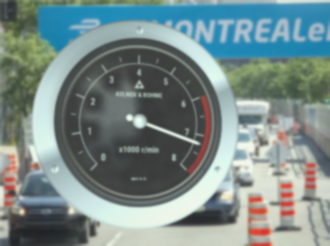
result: 7250,rpm
